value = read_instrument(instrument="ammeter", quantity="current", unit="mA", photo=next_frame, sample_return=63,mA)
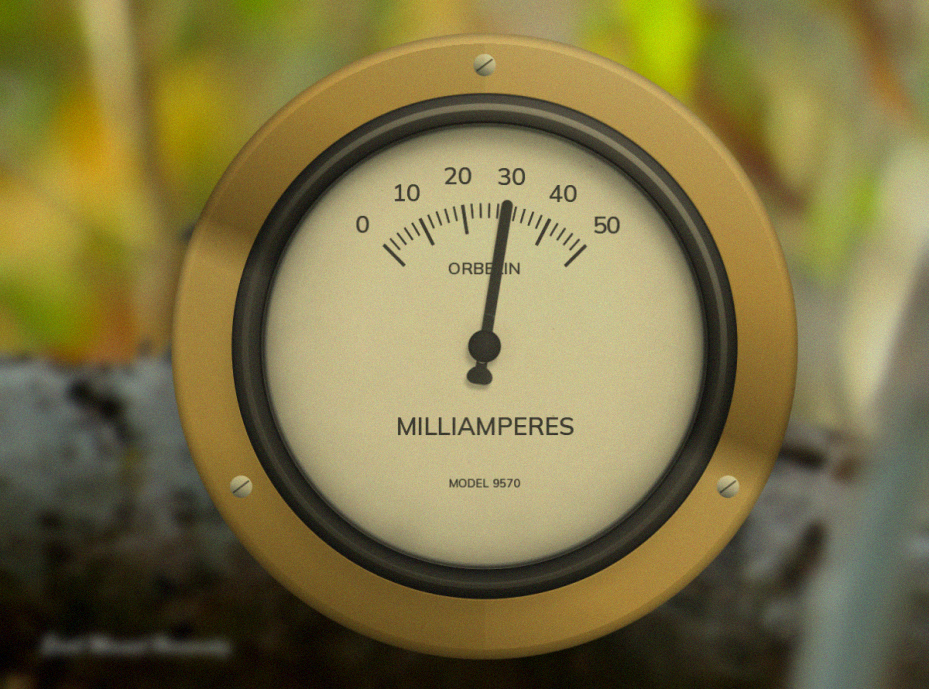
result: 30,mA
